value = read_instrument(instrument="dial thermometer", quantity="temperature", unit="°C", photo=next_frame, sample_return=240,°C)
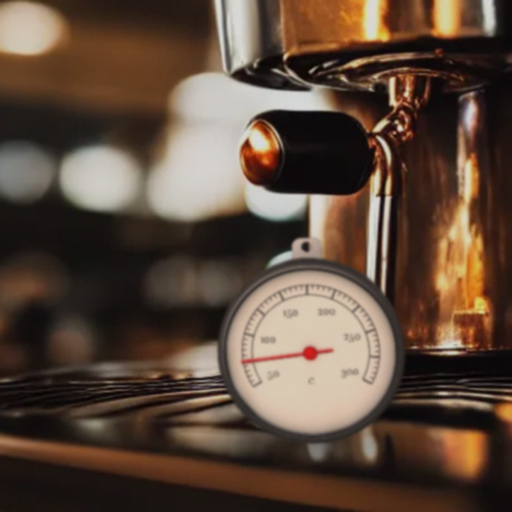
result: 75,°C
